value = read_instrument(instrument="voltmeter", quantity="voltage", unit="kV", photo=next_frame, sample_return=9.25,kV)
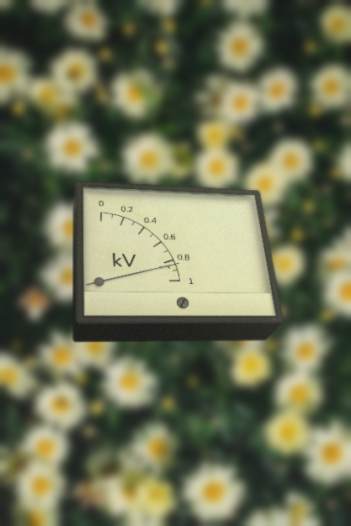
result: 0.85,kV
